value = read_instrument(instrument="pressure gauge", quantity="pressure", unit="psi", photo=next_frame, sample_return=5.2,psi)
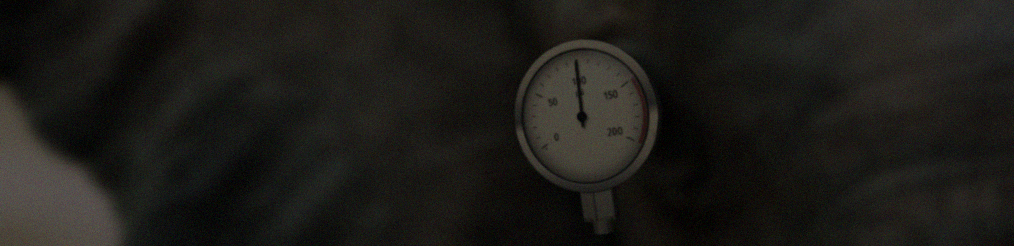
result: 100,psi
